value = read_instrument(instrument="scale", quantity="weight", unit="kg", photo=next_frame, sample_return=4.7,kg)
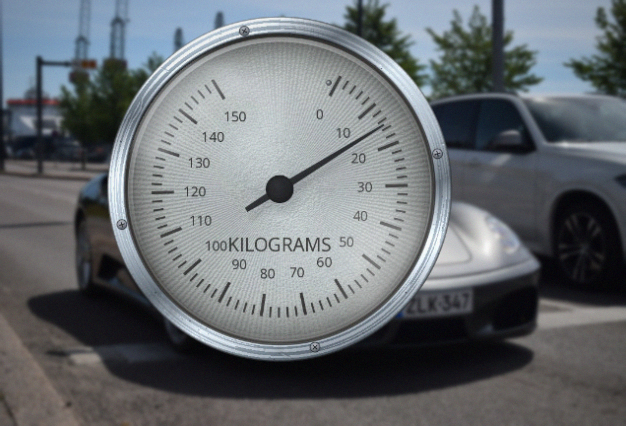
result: 15,kg
